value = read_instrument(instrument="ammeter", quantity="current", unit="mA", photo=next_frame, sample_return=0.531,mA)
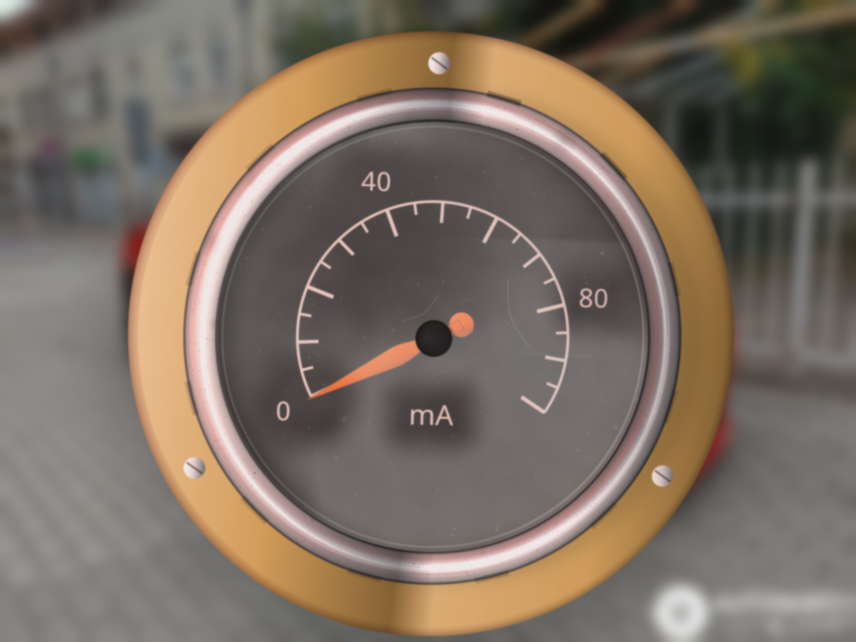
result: 0,mA
